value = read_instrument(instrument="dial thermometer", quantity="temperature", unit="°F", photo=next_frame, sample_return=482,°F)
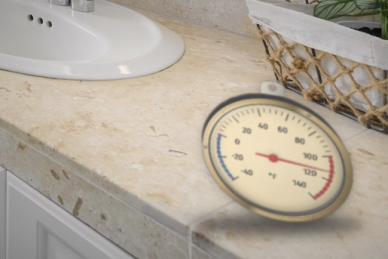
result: 112,°F
